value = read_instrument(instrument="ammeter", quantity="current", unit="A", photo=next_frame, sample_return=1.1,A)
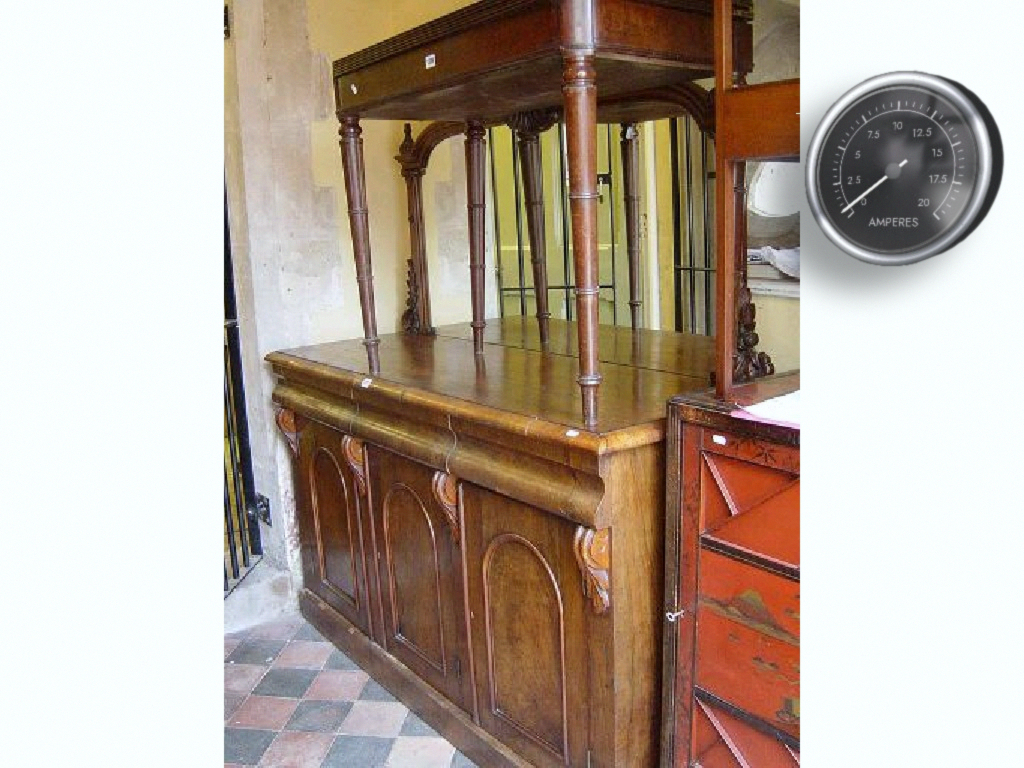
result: 0.5,A
